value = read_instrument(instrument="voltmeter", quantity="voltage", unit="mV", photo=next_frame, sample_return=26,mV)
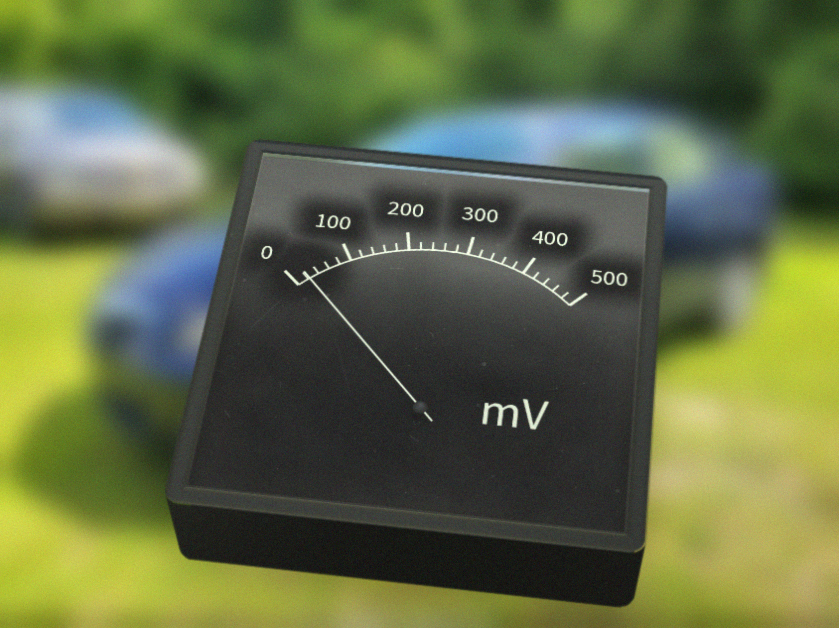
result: 20,mV
